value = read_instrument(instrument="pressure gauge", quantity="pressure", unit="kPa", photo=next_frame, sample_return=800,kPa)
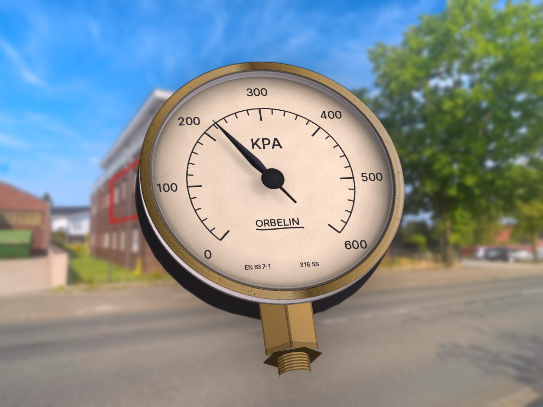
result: 220,kPa
